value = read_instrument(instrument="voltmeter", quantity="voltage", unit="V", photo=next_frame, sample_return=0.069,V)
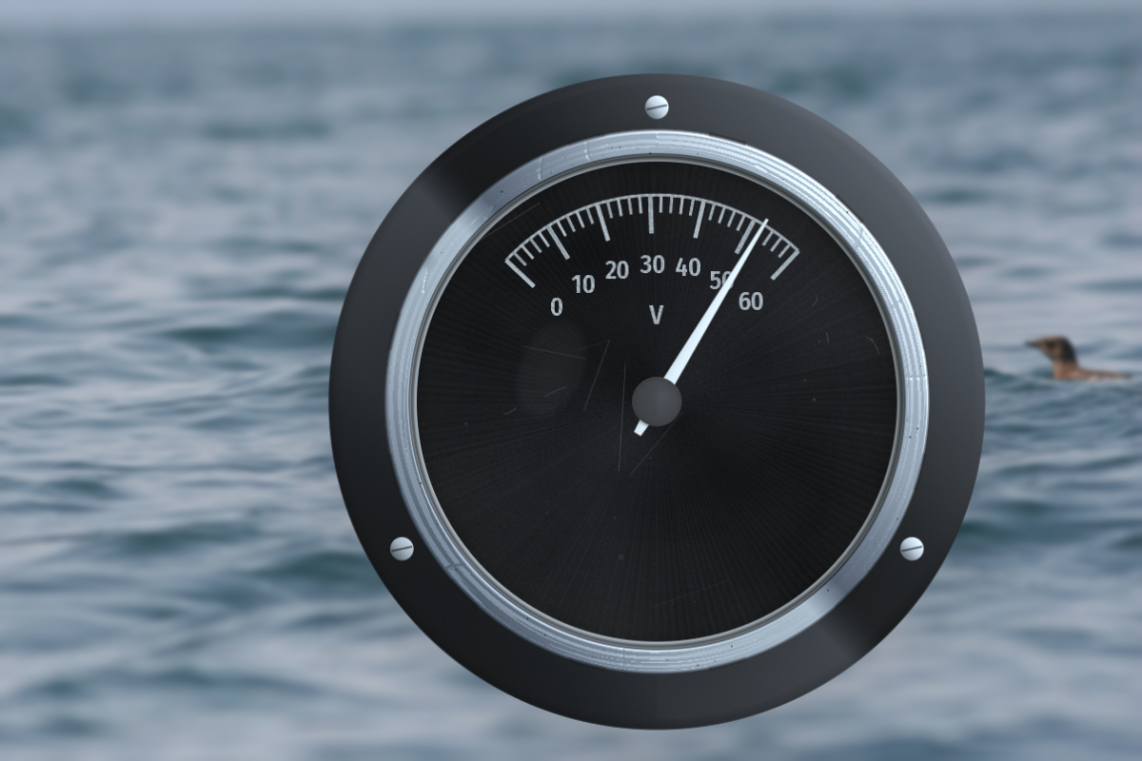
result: 52,V
